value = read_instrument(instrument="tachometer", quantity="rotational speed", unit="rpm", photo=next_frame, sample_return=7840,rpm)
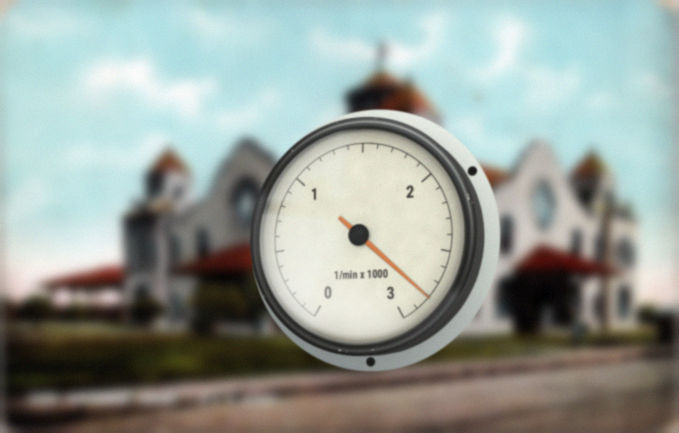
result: 2800,rpm
